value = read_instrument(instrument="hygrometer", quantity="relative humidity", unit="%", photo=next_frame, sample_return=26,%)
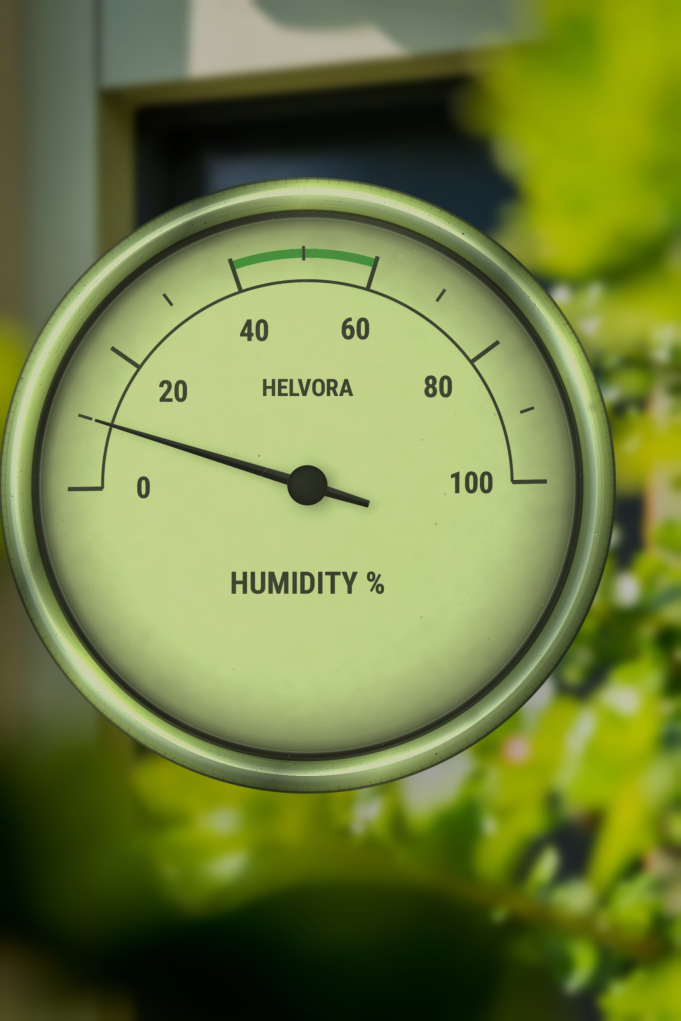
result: 10,%
